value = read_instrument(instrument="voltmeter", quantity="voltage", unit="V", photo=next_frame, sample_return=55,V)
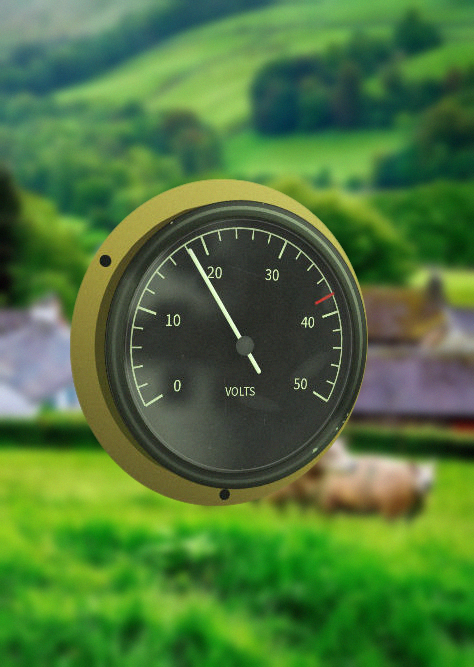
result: 18,V
